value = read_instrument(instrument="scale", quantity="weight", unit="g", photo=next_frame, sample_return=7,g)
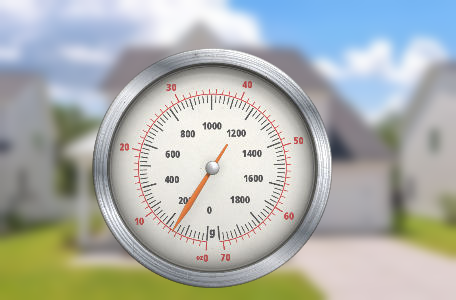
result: 160,g
